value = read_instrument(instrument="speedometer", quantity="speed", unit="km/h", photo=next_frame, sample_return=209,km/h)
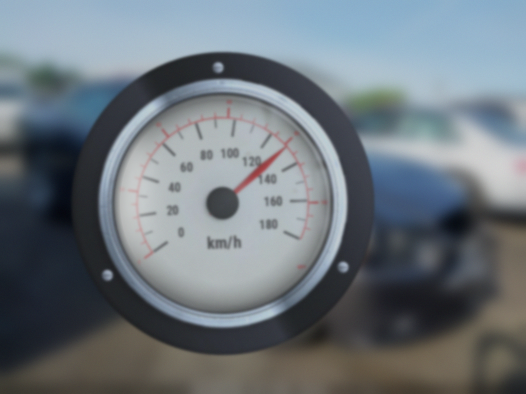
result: 130,km/h
